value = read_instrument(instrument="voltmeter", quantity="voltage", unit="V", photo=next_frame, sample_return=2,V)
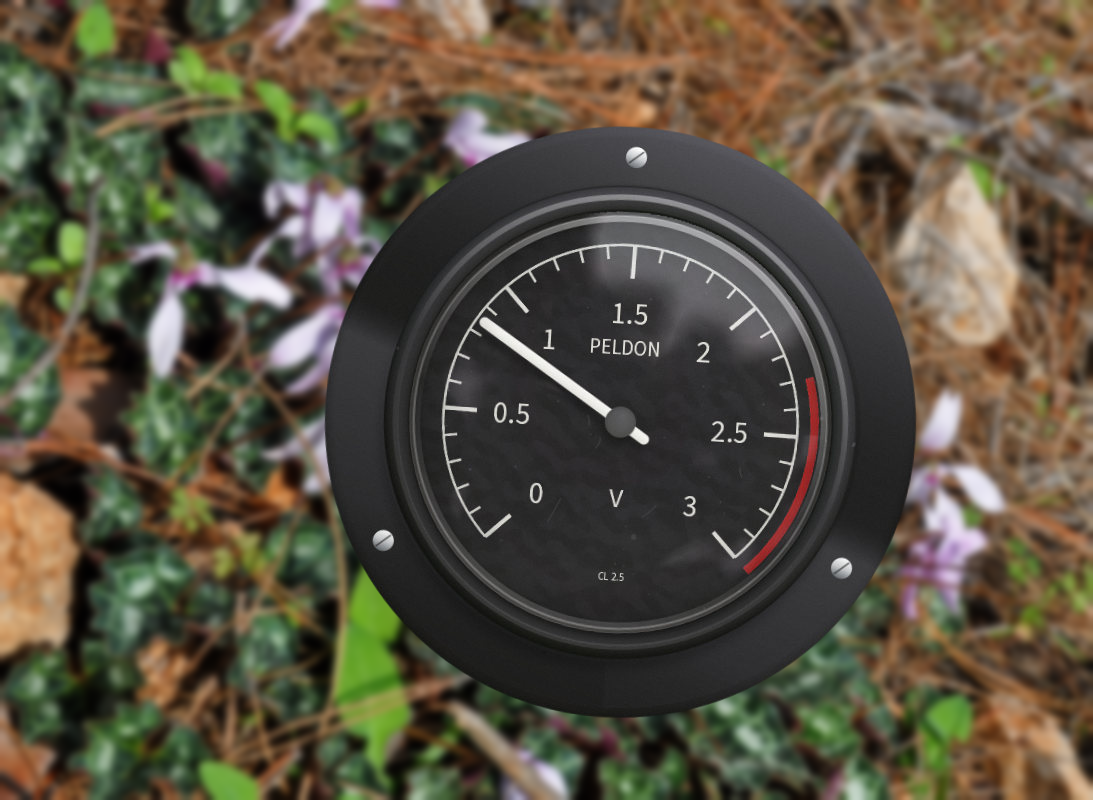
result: 0.85,V
